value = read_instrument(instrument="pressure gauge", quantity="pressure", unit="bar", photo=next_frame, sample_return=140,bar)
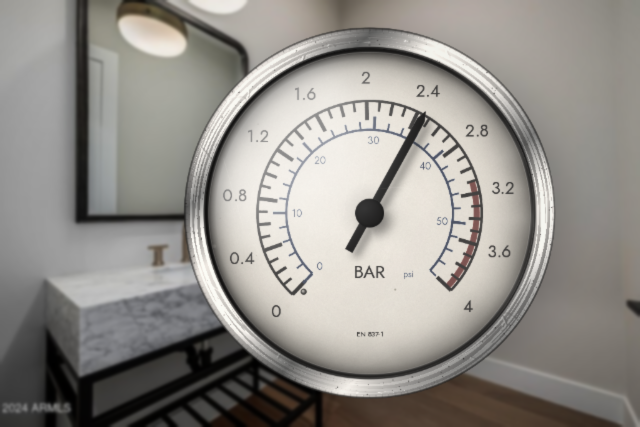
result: 2.45,bar
